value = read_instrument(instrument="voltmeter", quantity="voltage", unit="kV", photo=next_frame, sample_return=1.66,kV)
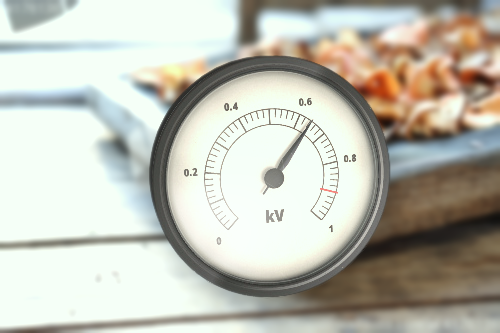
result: 0.64,kV
